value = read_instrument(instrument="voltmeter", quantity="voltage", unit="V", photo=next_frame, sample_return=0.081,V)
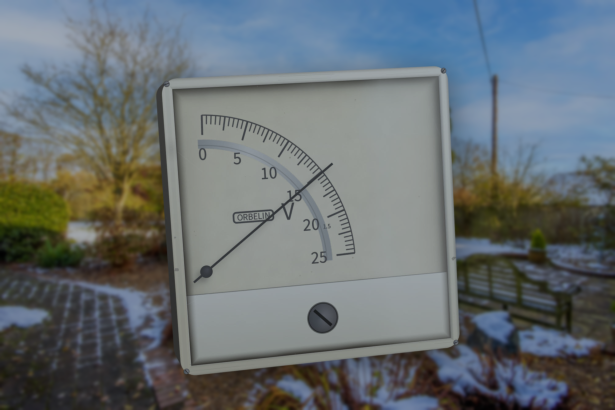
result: 15,V
